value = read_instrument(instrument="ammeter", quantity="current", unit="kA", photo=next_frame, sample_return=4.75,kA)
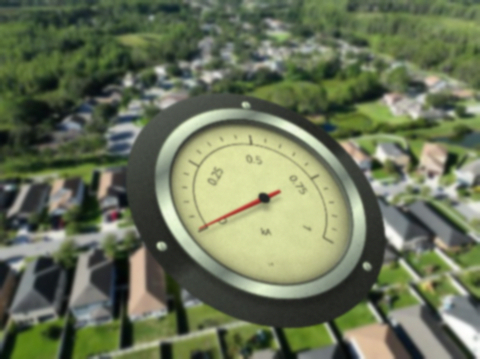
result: 0,kA
